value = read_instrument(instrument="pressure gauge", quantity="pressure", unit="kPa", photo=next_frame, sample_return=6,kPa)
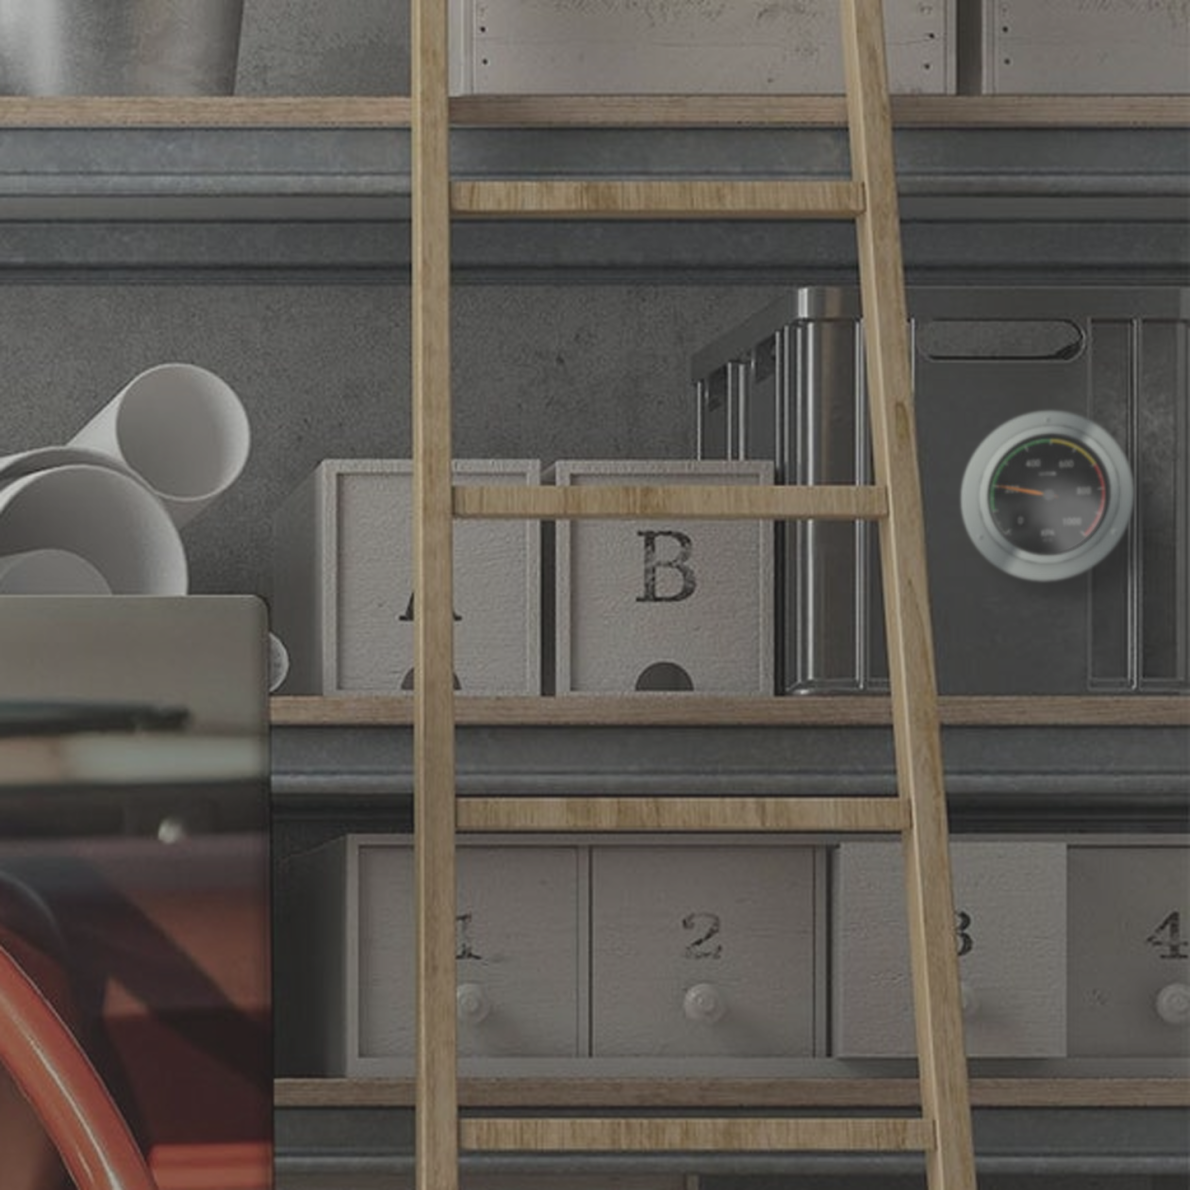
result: 200,kPa
